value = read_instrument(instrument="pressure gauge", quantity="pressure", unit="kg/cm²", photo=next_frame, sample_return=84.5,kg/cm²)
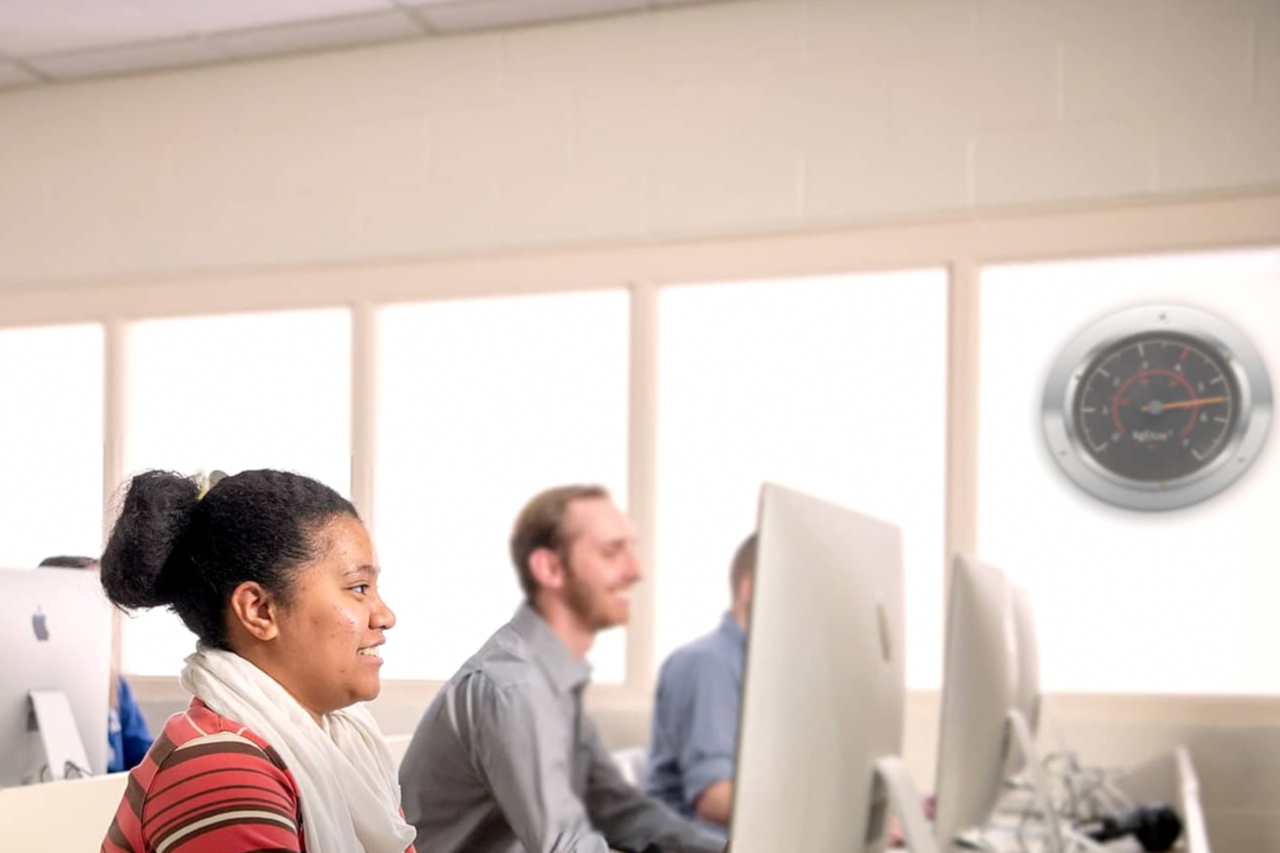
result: 5.5,kg/cm²
